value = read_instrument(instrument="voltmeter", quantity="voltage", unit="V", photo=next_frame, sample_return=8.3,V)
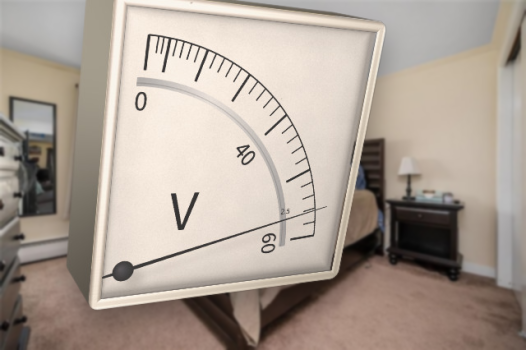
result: 56,V
